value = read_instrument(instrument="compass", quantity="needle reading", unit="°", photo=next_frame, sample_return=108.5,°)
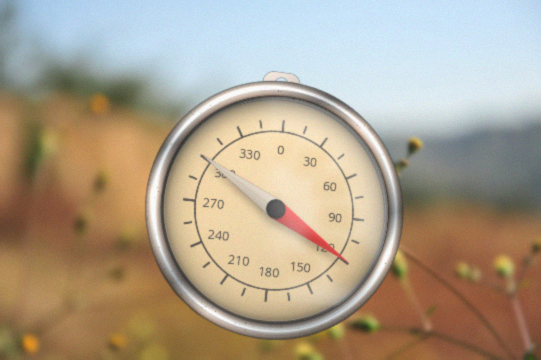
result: 120,°
